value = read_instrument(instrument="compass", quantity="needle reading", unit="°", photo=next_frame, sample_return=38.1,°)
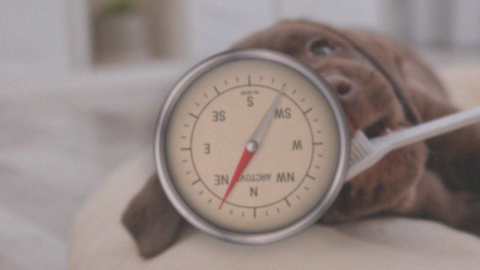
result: 30,°
